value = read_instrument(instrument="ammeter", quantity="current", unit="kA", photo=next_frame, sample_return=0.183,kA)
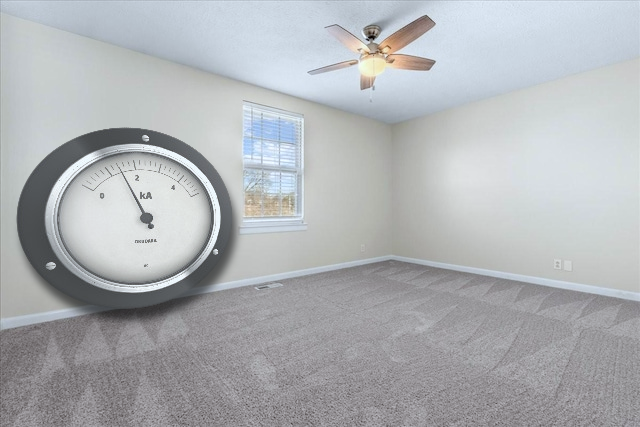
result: 1.4,kA
